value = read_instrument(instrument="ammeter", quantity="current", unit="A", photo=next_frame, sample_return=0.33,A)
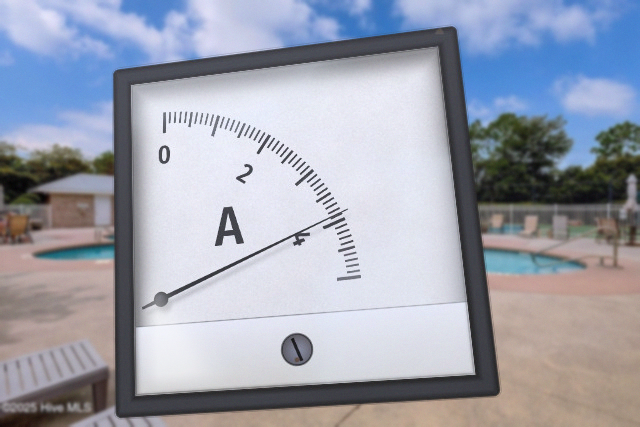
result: 3.9,A
